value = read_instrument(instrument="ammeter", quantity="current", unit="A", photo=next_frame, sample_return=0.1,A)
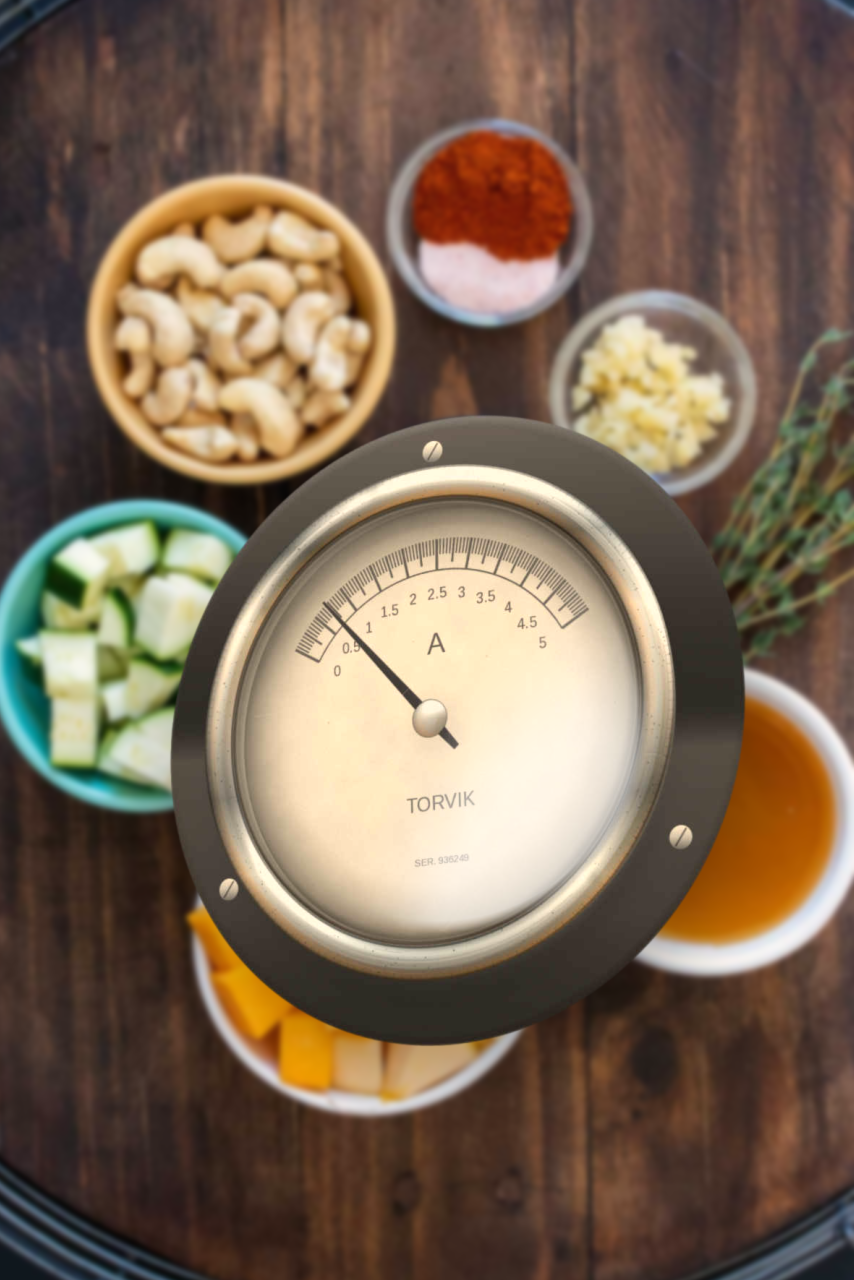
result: 0.75,A
